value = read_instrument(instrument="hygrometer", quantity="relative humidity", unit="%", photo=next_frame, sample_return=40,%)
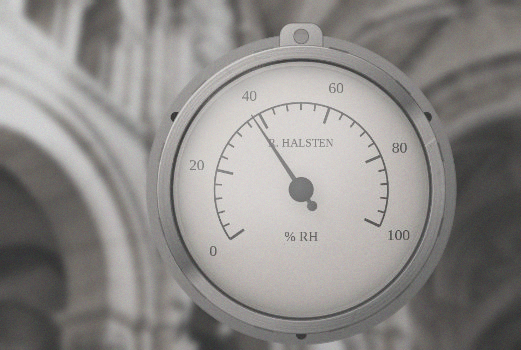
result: 38,%
